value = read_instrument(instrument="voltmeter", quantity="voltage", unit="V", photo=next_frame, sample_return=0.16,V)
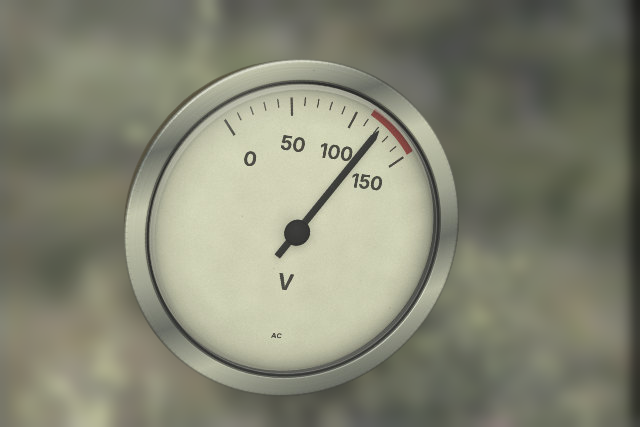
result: 120,V
